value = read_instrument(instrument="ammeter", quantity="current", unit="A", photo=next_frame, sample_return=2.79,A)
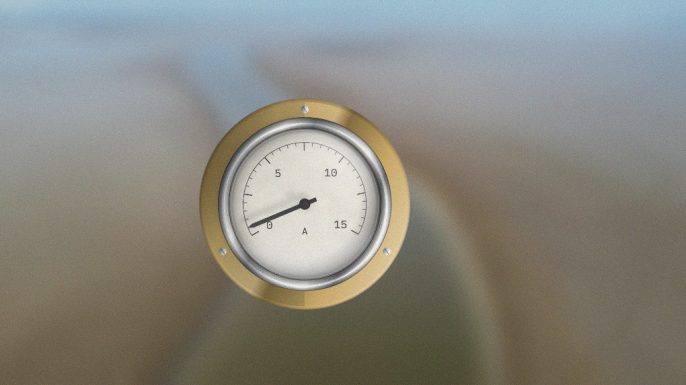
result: 0.5,A
